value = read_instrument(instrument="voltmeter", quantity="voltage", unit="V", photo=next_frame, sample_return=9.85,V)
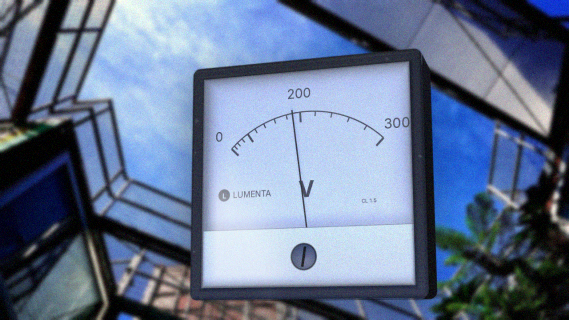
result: 190,V
